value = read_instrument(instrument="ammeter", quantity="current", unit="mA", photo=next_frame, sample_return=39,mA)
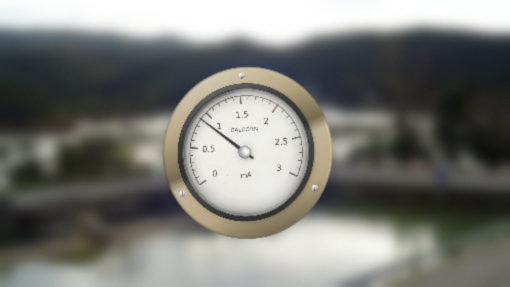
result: 0.9,mA
